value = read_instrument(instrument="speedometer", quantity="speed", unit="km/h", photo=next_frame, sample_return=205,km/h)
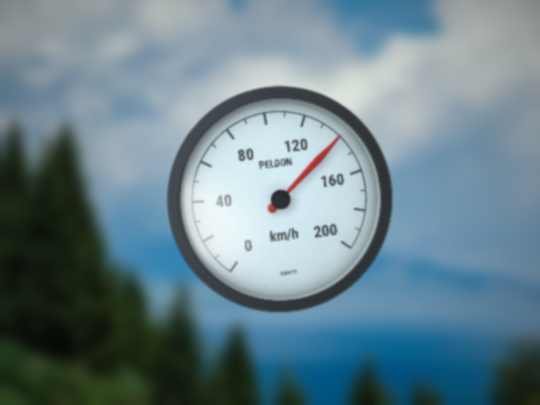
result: 140,km/h
